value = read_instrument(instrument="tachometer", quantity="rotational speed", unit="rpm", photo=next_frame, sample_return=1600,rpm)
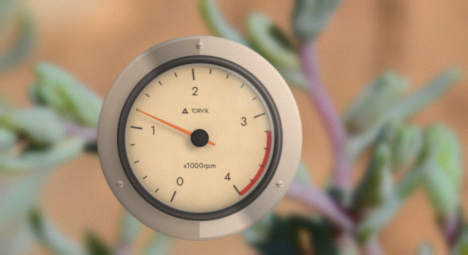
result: 1200,rpm
